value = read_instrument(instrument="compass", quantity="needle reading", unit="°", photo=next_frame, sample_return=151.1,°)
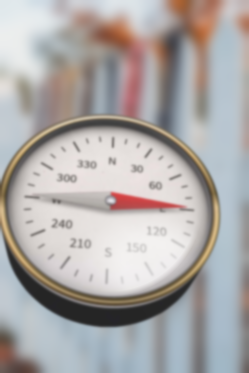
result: 90,°
